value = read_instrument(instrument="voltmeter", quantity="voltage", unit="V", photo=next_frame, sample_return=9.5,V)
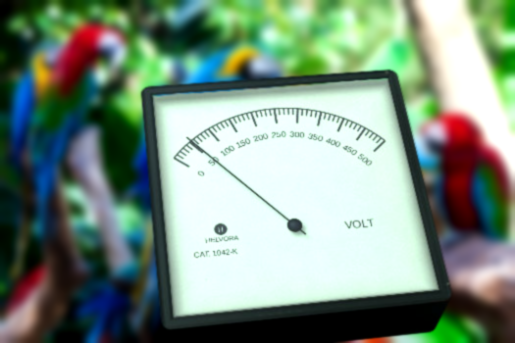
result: 50,V
